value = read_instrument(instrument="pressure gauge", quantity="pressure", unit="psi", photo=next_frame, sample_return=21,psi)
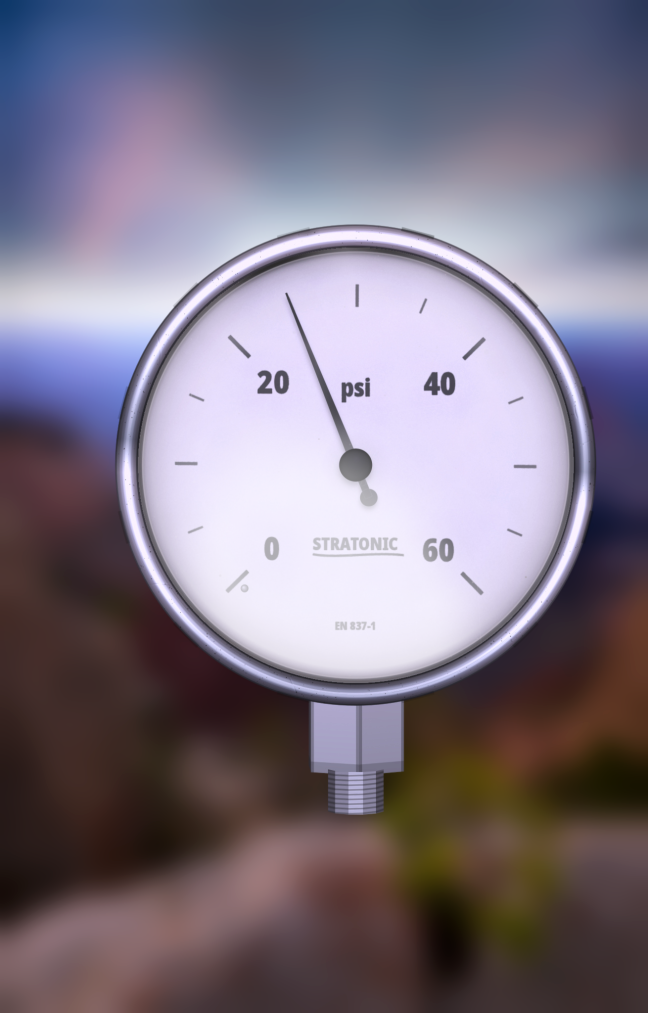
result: 25,psi
